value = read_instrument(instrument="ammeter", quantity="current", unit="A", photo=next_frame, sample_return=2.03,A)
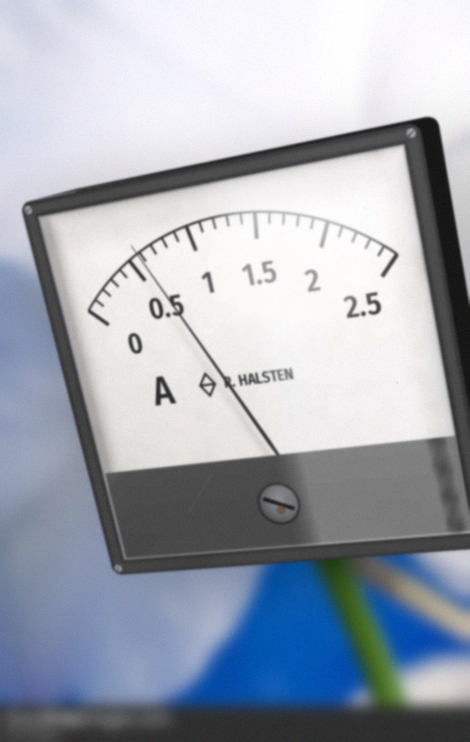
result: 0.6,A
